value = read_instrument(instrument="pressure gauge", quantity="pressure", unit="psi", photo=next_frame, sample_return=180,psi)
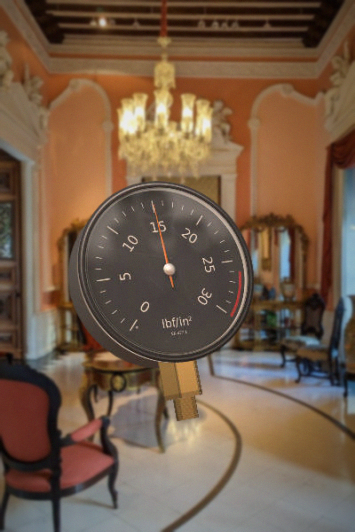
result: 15,psi
